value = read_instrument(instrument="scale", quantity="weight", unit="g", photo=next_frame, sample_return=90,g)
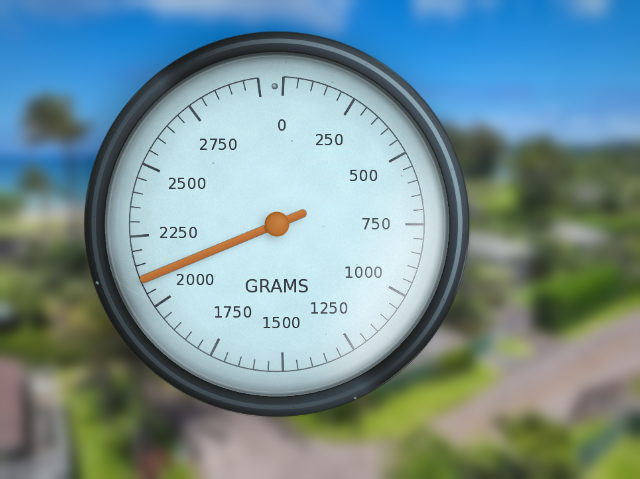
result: 2100,g
